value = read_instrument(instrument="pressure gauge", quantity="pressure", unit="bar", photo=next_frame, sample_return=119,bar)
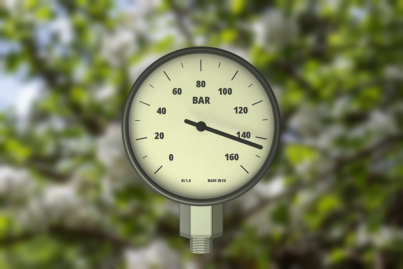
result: 145,bar
